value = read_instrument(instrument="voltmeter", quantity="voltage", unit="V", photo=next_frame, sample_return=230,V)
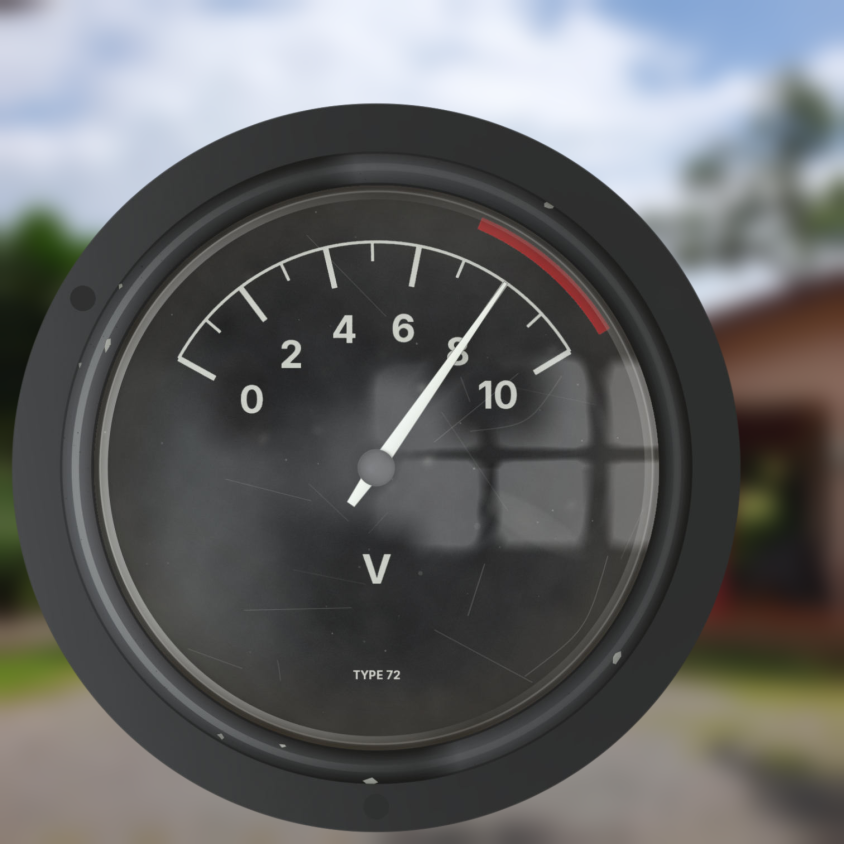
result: 8,V
